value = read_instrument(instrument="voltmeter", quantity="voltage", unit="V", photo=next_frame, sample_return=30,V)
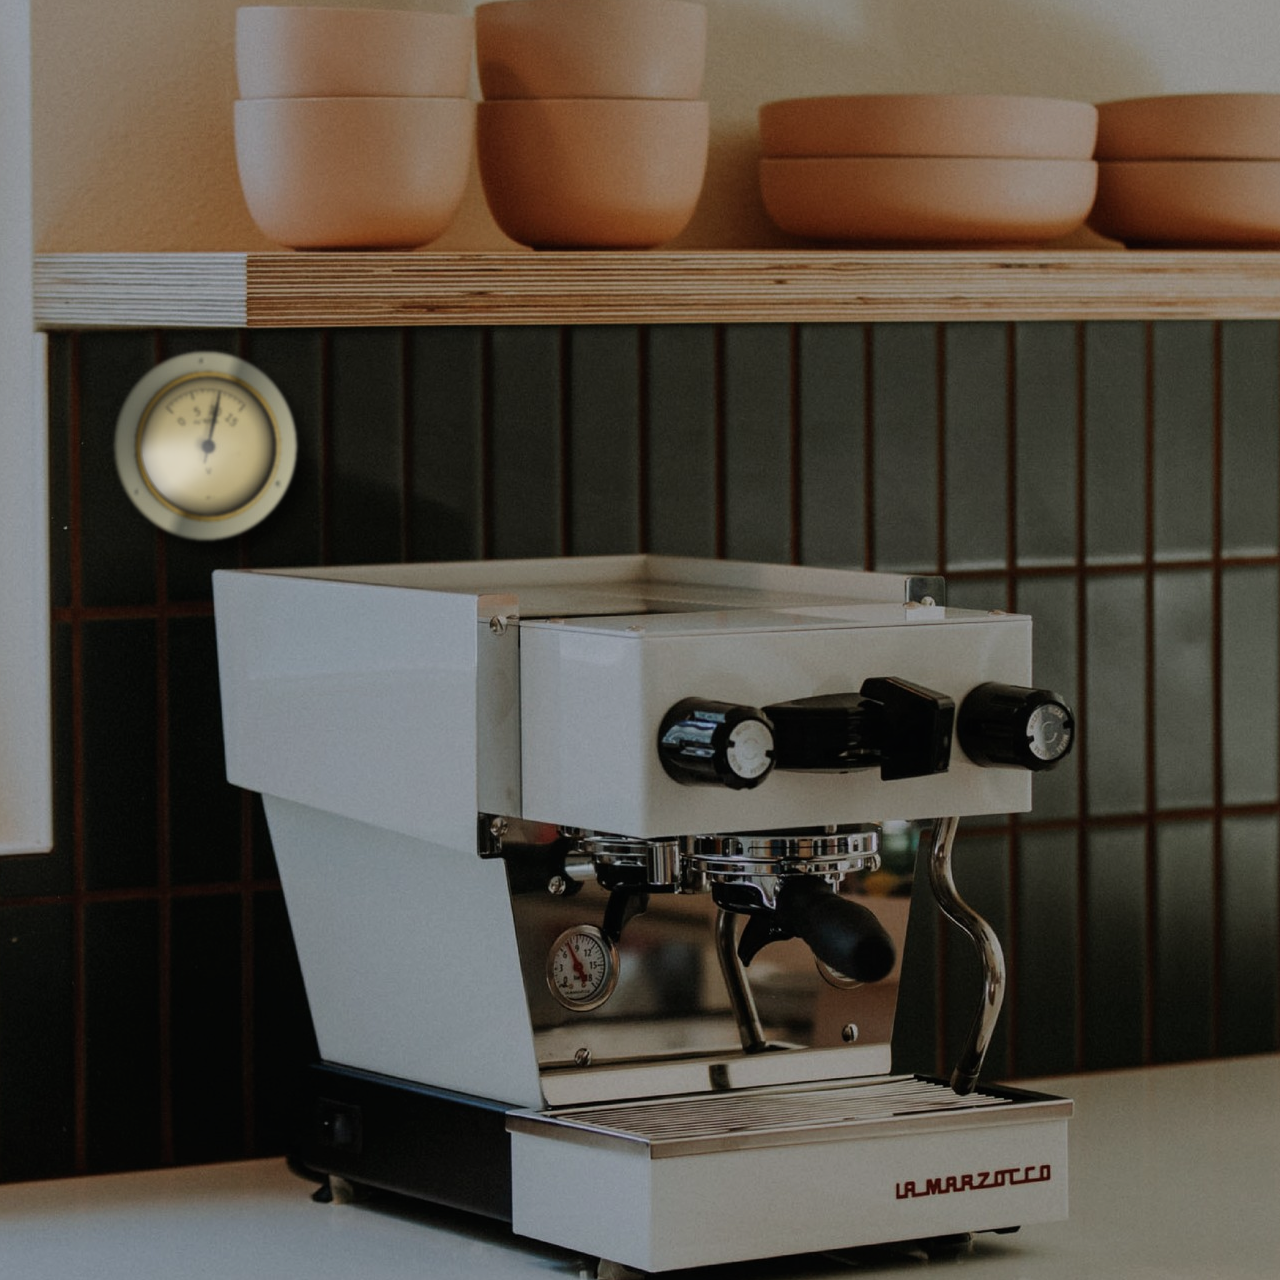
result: 10,V
